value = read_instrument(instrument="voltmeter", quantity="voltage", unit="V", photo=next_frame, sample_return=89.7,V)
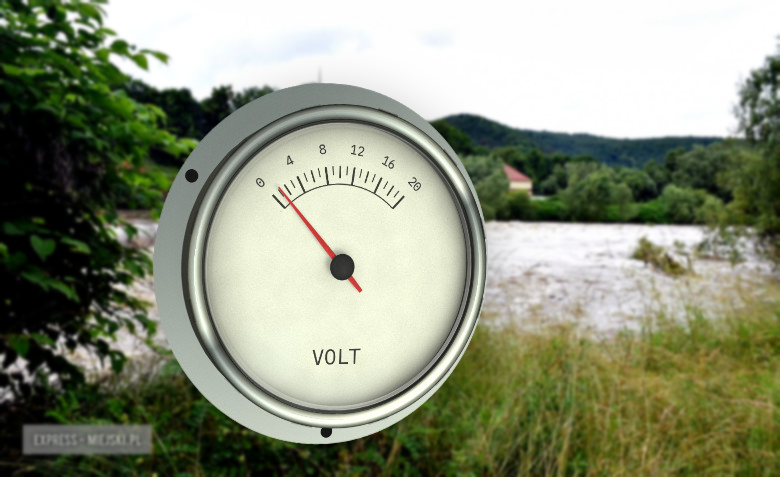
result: 1,V
